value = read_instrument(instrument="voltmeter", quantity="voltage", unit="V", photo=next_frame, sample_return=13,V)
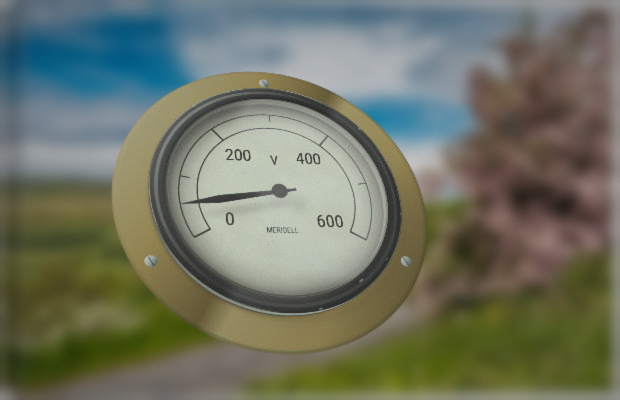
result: 50,V
